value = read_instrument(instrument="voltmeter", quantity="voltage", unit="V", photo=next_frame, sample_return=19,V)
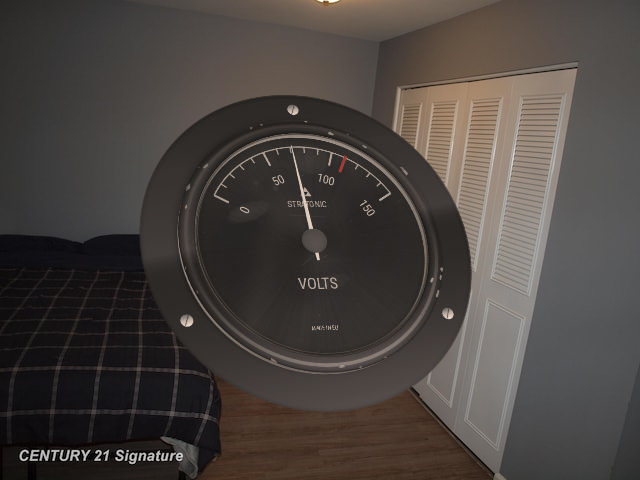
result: 70,V
